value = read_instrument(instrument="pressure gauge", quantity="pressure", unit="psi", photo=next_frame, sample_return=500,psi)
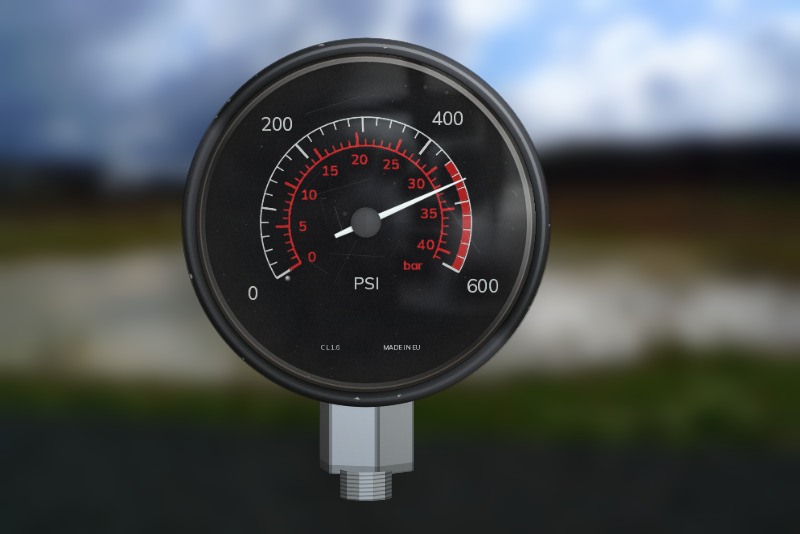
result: 470,psi
